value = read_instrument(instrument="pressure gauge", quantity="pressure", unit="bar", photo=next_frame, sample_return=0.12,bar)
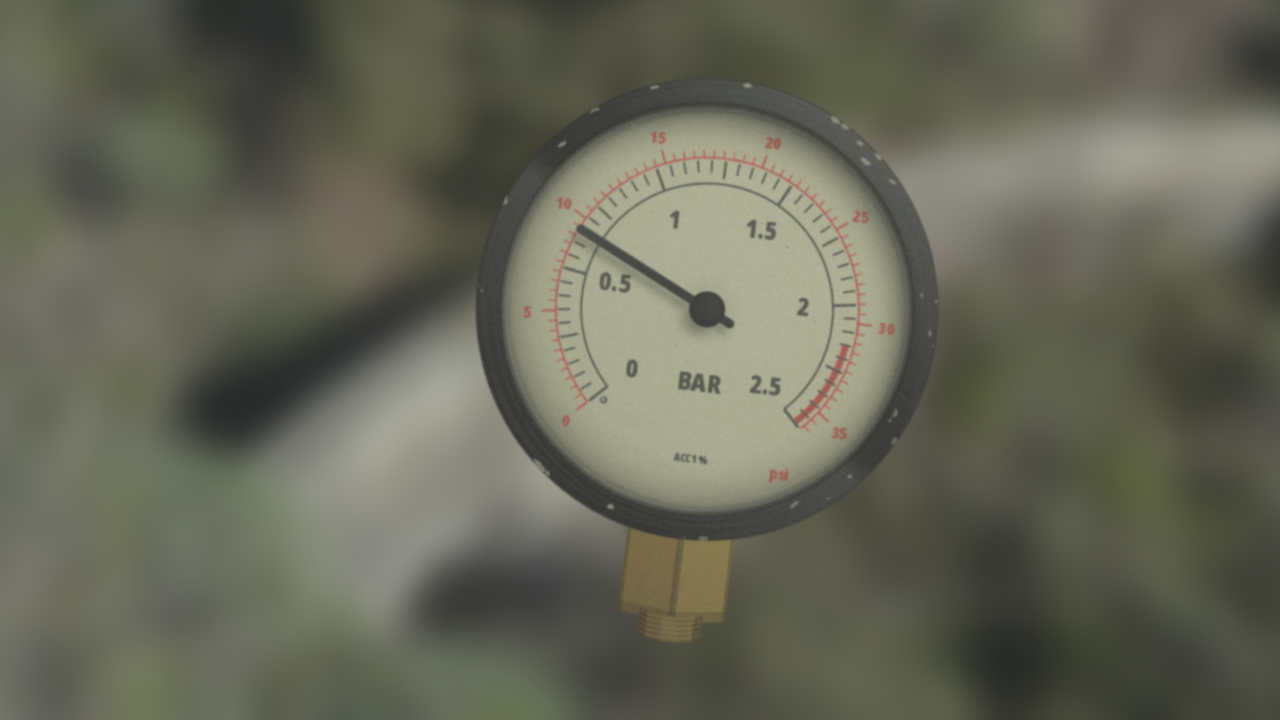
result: 0.65,bar
